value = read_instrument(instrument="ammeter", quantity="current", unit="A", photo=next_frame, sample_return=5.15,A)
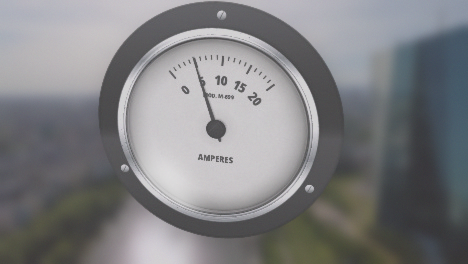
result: 5,A
